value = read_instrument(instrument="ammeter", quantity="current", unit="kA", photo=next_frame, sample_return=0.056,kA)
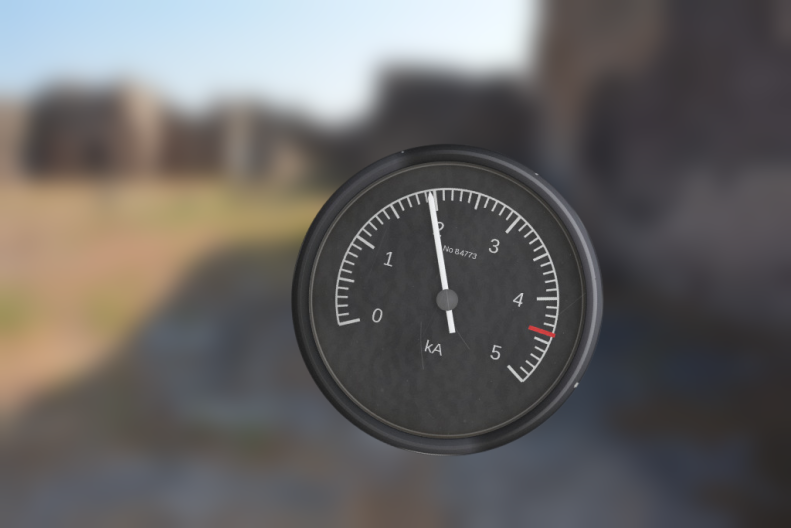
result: 1.95,kA
